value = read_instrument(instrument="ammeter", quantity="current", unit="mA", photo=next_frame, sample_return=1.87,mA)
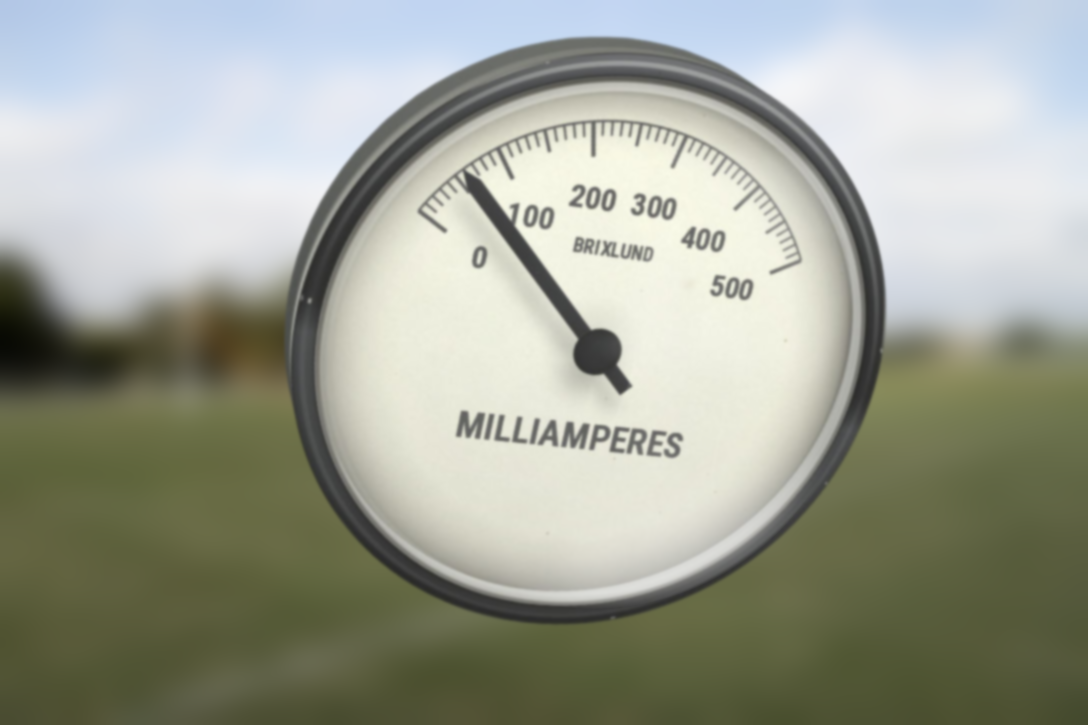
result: 60,mA
